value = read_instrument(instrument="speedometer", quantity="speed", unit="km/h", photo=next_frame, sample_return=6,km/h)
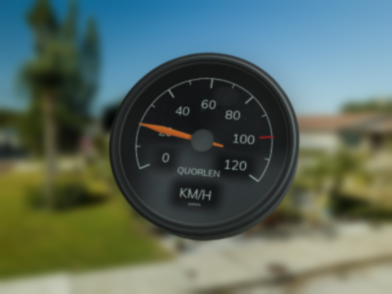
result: 20,km/h
